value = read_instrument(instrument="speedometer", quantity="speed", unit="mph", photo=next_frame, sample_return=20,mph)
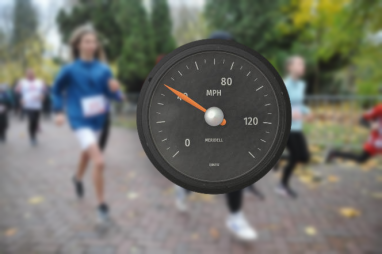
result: 40,mph
